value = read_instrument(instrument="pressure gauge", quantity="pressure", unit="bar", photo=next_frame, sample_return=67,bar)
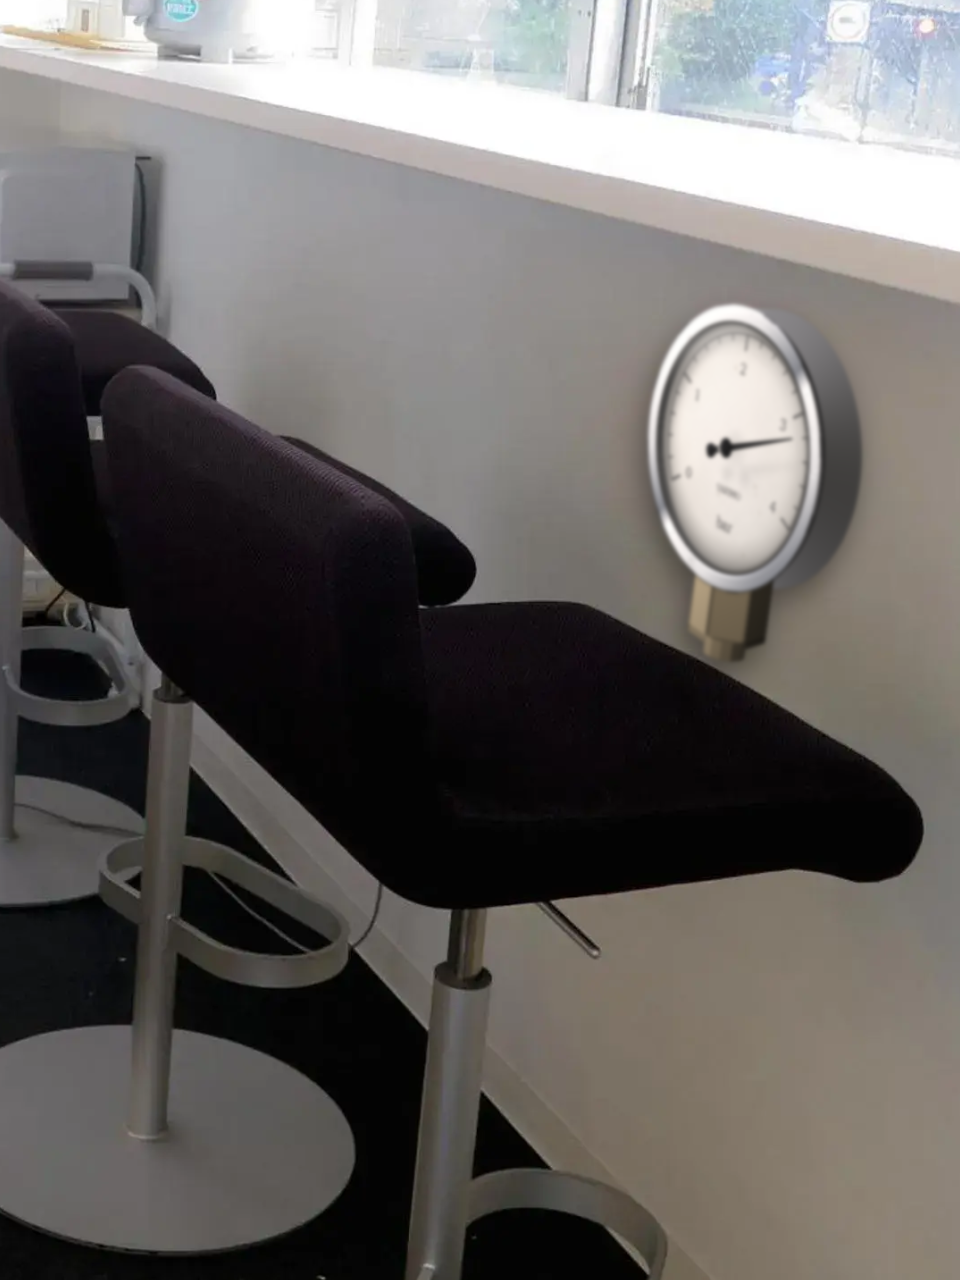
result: 3.2,bar
